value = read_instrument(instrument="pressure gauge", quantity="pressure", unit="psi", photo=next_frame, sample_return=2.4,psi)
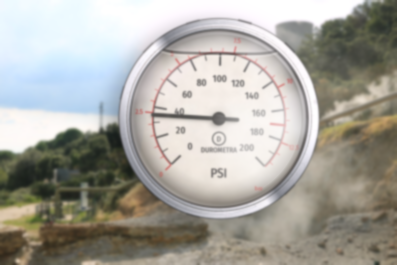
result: 35,psi
